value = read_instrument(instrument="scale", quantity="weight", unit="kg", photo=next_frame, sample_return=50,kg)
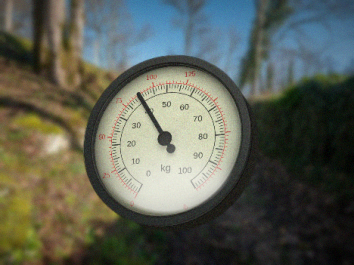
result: 40,kg
